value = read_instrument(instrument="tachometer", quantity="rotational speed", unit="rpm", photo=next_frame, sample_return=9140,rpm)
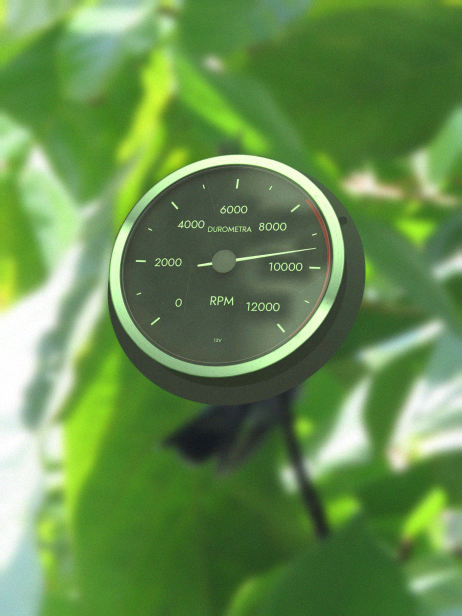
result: 9500,rpm
